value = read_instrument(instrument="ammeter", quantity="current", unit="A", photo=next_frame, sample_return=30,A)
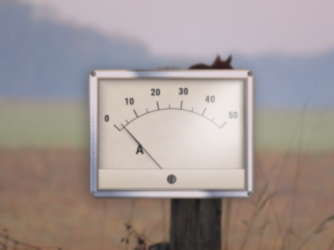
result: 2.5,A
